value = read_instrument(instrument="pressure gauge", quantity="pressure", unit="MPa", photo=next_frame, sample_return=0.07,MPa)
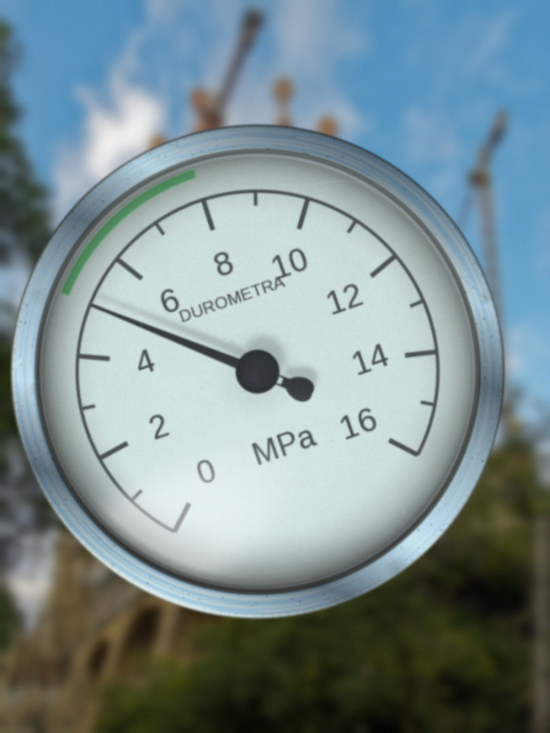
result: 5,MPa
